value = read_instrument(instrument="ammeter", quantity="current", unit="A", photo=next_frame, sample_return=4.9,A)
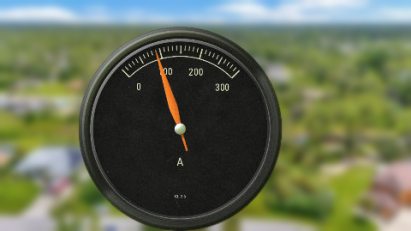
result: 90,A
